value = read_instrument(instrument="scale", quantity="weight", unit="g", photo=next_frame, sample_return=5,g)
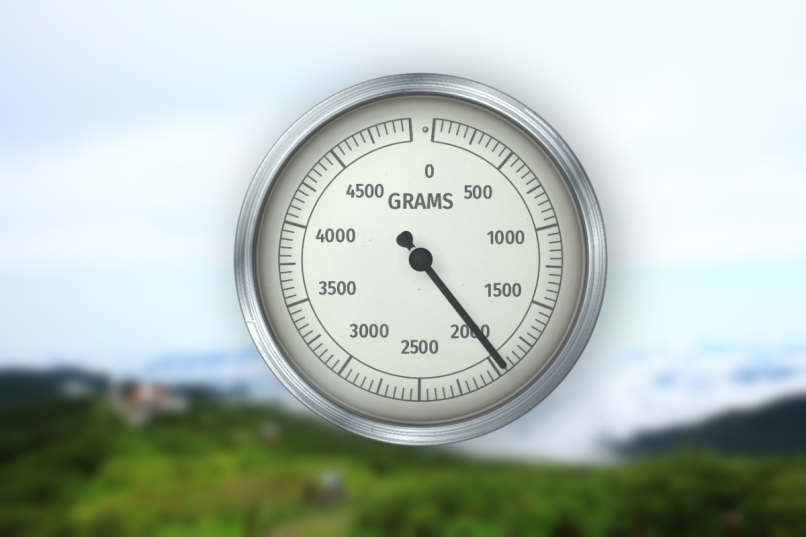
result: 1950,g
